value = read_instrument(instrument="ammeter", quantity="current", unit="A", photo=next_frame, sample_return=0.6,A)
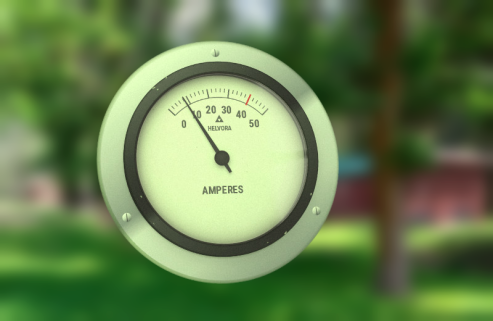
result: 8,A
